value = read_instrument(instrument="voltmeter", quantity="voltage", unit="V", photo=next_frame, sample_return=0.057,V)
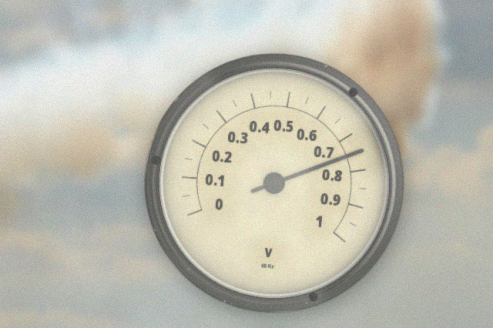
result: 0.75,V
